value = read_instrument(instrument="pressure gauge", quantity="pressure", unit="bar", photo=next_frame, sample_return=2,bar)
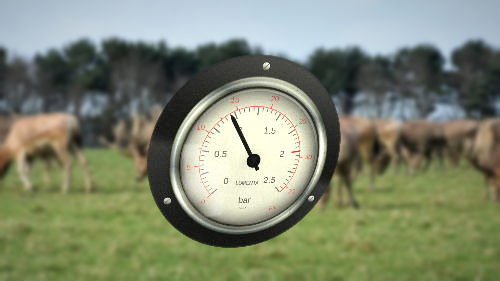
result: 0.95,bar
